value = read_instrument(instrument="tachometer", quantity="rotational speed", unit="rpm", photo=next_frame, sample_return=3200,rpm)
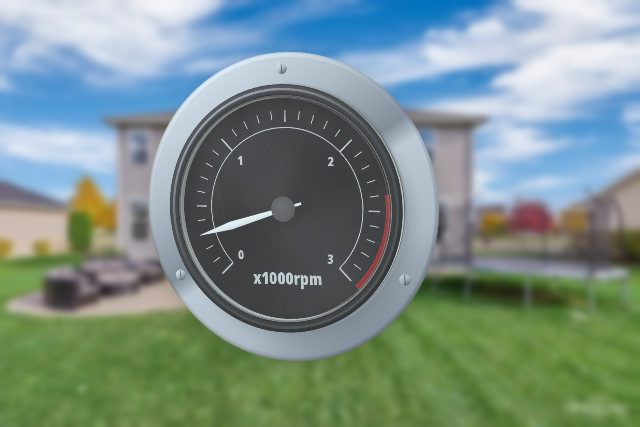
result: 300,rpm
